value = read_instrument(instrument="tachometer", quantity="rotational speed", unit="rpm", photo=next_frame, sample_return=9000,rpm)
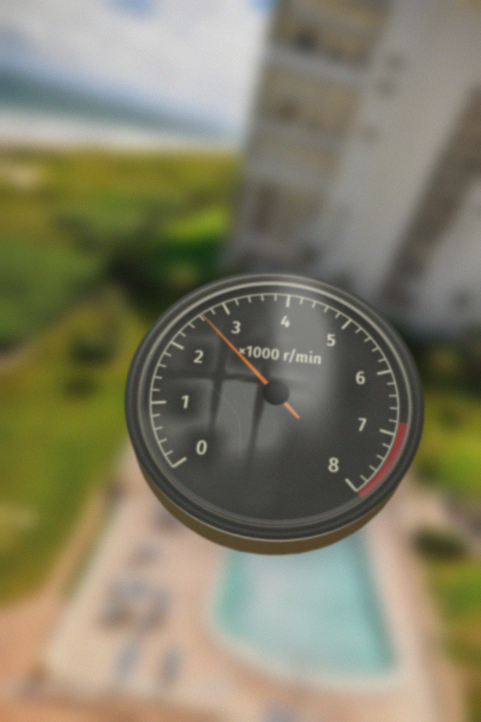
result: 2600,rpm
